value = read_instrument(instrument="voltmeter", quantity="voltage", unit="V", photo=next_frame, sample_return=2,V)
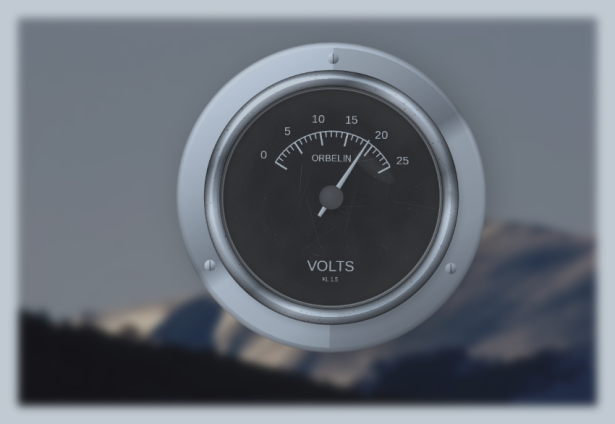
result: 19,V
